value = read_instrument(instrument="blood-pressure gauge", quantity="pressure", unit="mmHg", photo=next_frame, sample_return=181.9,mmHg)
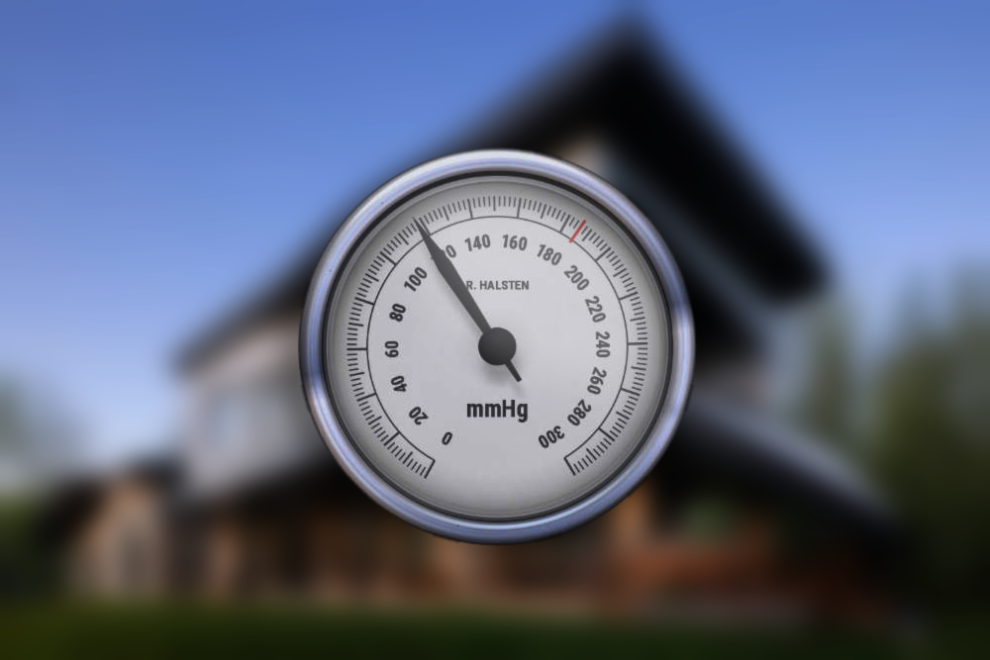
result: 118,mmHg
